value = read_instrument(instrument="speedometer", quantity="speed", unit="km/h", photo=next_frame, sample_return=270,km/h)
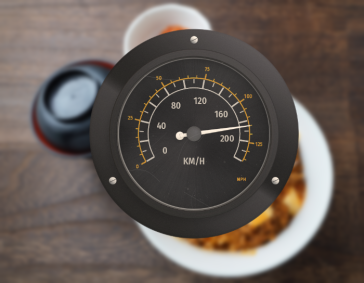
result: 185,km/h
